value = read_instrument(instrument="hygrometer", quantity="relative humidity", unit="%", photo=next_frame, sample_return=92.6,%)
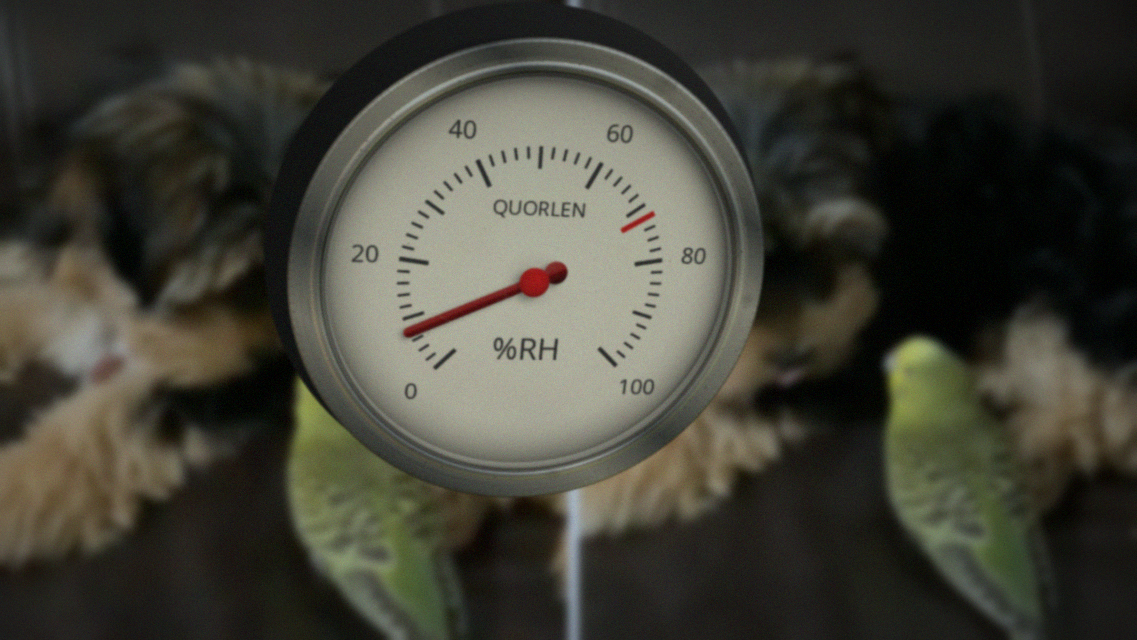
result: 8,%
